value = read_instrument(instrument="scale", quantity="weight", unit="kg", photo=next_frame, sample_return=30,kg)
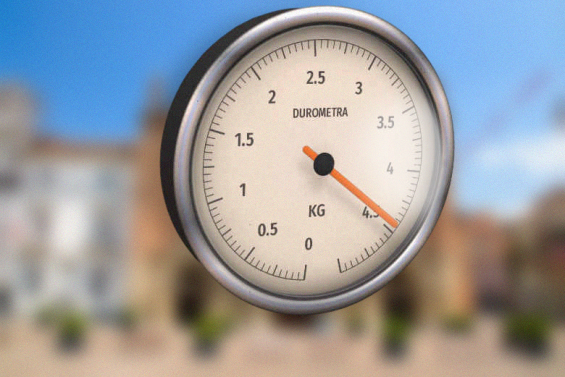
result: 4.45,kg
